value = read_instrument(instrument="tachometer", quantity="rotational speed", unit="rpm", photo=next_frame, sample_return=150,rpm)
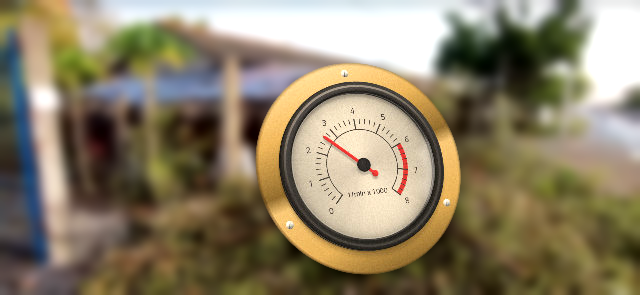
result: 2600,rpm
